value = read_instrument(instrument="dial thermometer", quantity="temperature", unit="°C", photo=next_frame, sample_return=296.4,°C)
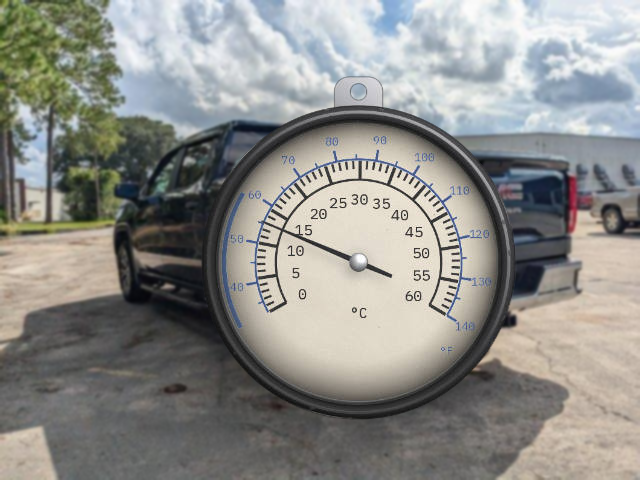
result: 13,°C
